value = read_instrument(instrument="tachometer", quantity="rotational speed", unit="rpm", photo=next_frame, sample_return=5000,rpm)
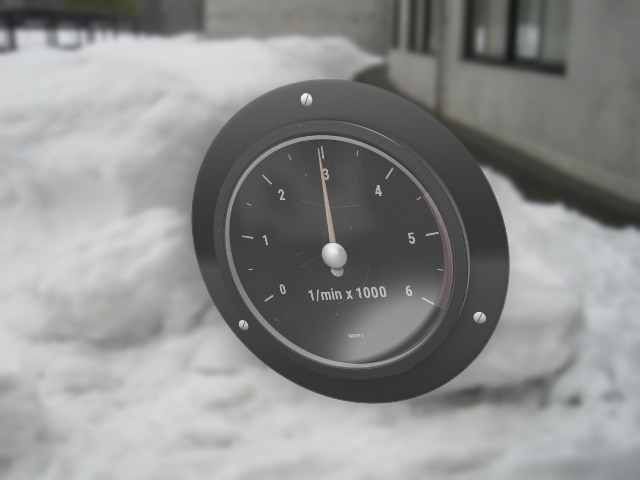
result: 3000,rpm
